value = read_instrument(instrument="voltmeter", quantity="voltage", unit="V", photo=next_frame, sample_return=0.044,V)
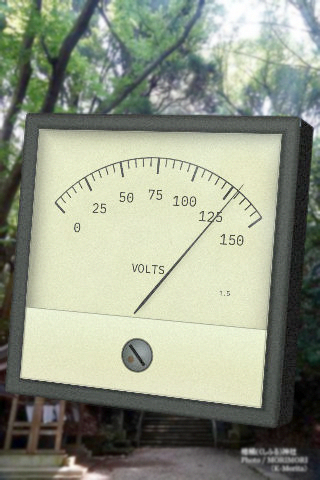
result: 130,V
